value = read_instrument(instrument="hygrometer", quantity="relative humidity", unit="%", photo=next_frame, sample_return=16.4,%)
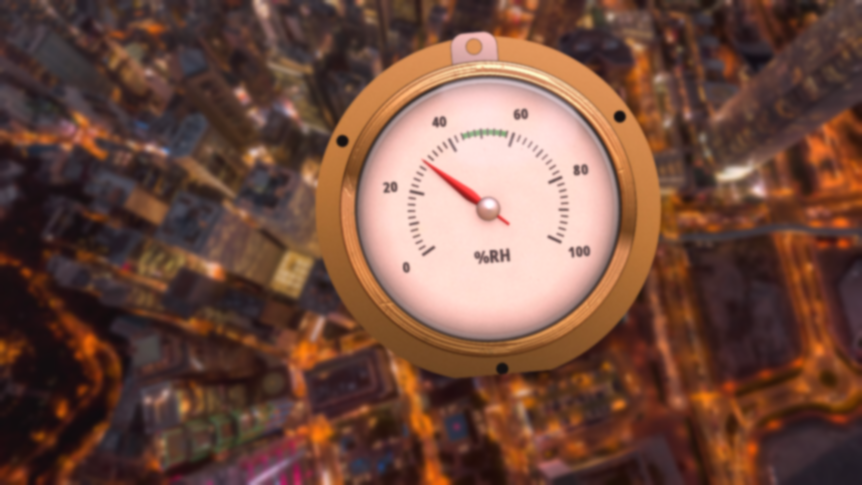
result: 30,%
